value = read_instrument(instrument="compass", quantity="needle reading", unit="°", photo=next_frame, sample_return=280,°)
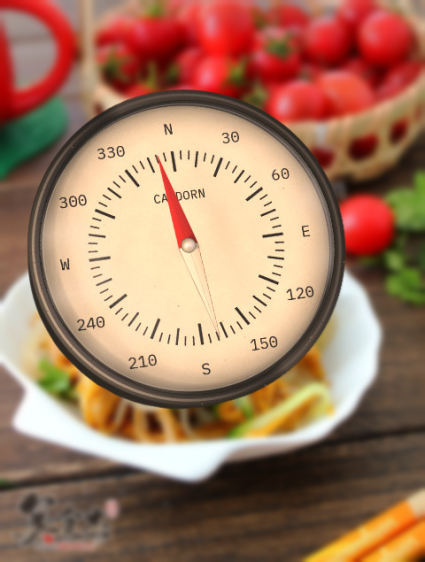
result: 350,°
